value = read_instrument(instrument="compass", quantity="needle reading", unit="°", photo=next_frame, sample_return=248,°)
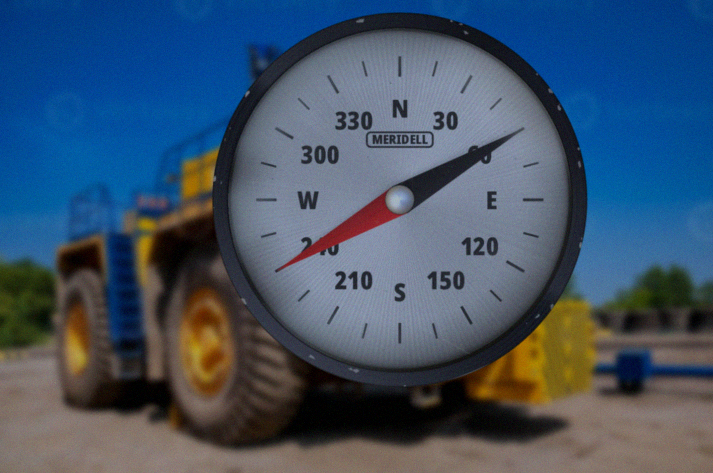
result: 240,°
